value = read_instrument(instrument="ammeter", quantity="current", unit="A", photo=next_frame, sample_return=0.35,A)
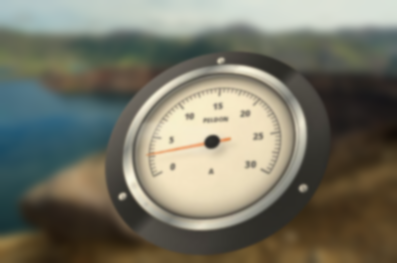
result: 2.5,A
